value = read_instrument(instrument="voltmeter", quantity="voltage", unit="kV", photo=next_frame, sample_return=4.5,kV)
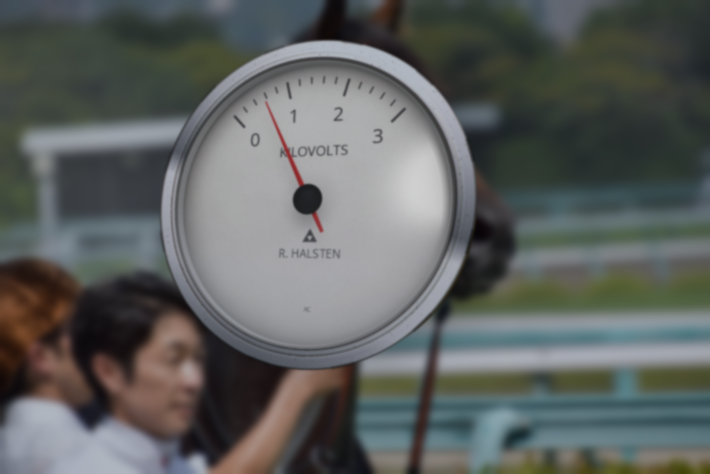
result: 0.6,kV
